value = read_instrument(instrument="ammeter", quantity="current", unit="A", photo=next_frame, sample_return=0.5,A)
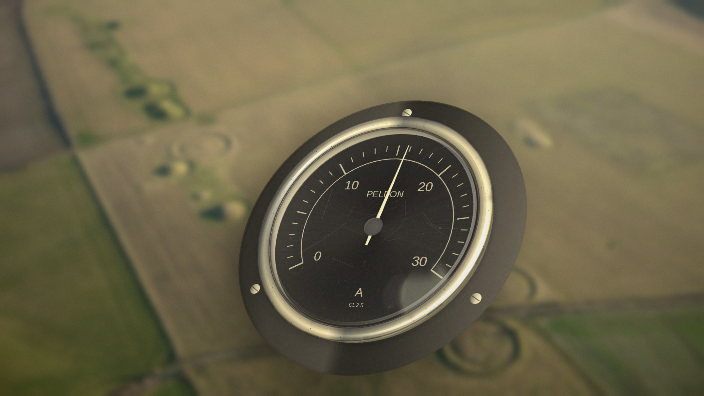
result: 16,A
